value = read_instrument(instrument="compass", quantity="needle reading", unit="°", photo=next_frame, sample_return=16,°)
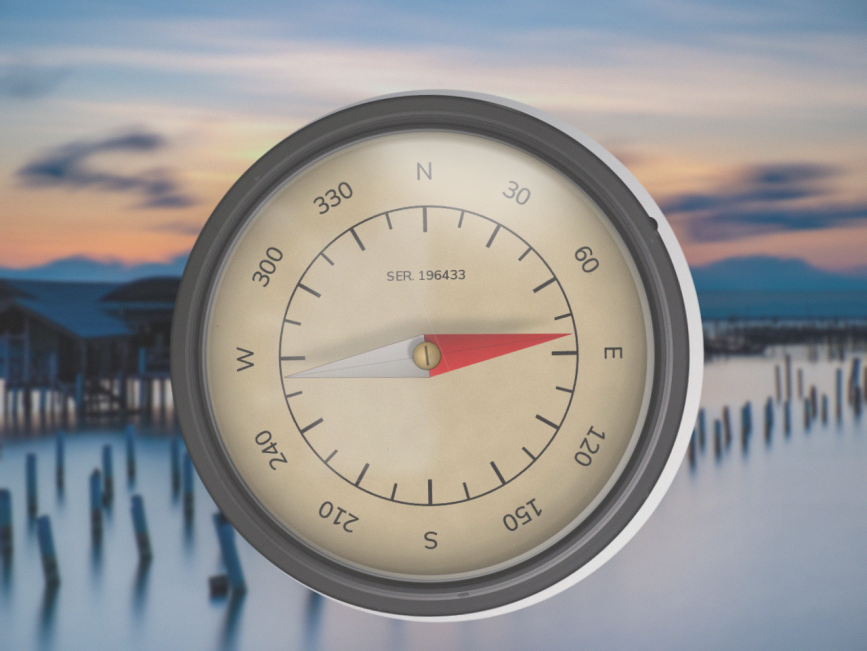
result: 82.5,°
